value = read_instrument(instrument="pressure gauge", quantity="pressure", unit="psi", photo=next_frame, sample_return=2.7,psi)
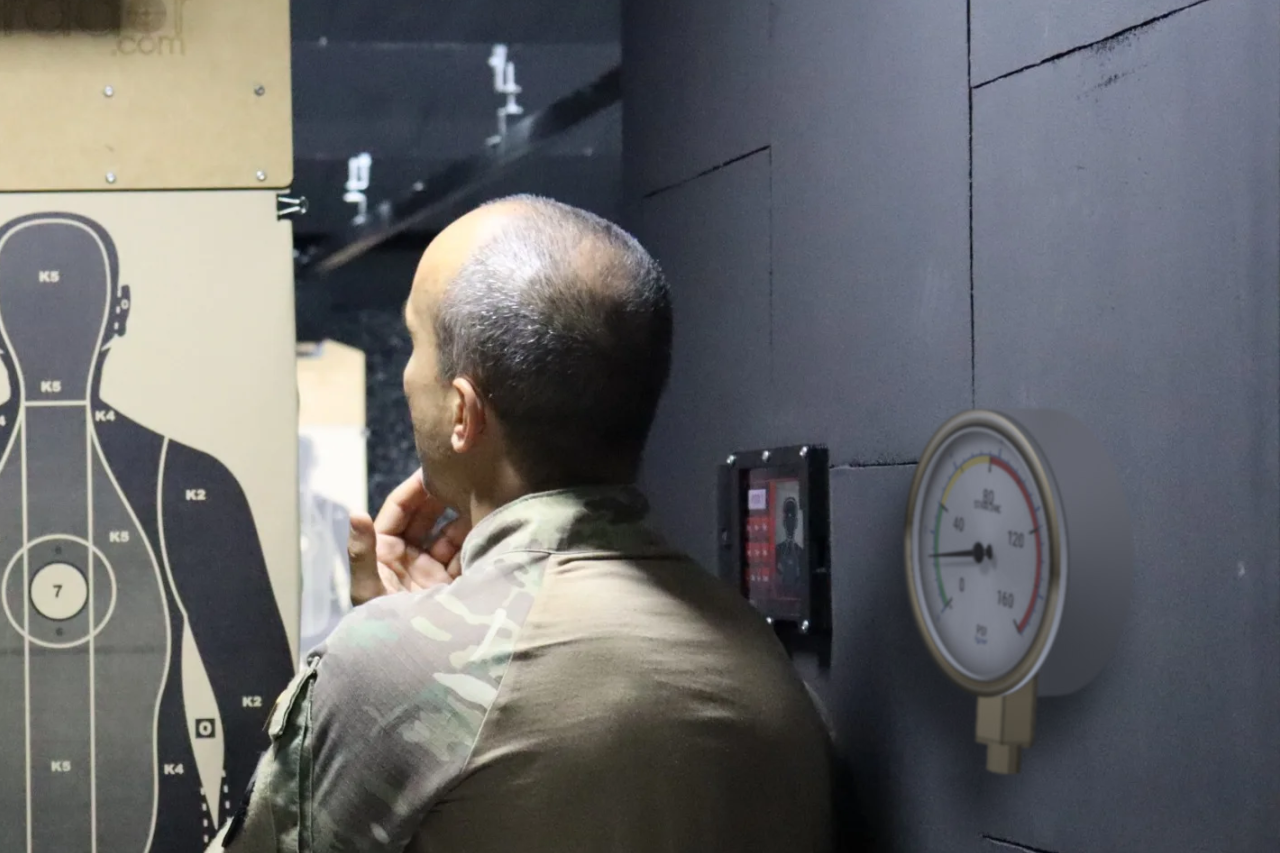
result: 20,psi
